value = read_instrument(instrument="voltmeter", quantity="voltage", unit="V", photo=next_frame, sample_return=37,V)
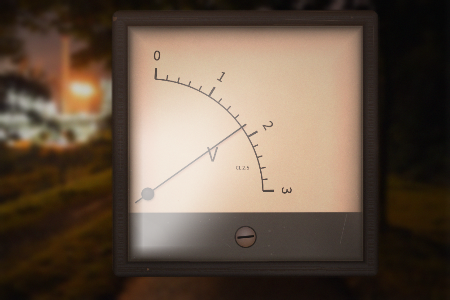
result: 1.8,V
